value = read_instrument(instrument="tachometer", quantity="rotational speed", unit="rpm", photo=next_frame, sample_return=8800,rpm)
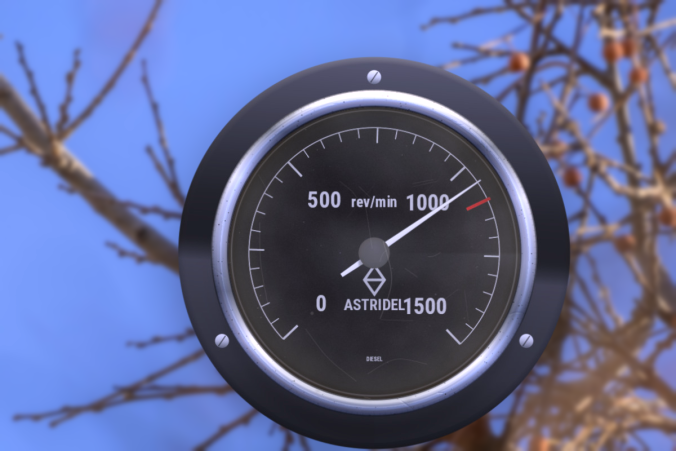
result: 1050,rpm
